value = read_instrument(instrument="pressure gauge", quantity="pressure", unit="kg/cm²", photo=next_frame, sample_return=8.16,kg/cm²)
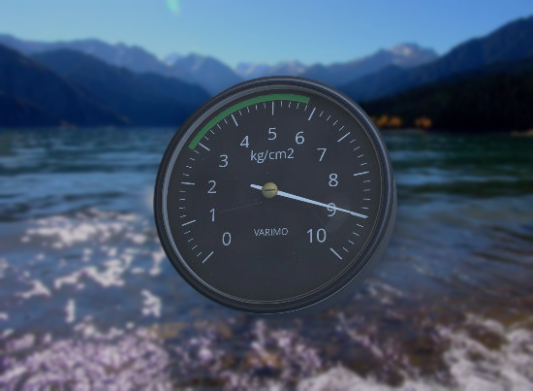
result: 9,kg/cm²
